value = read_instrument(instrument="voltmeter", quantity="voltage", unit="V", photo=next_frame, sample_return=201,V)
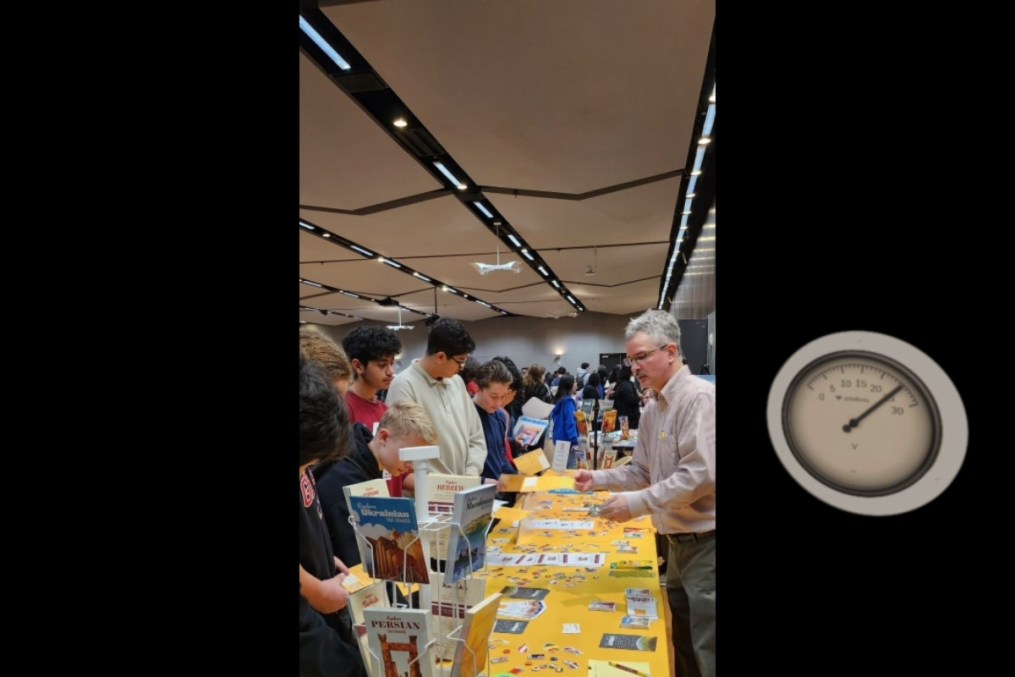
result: 25,V
